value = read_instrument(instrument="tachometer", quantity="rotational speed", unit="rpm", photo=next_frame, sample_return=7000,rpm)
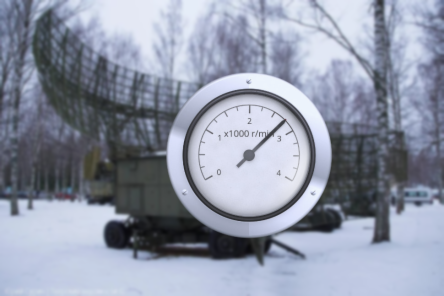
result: 2750,rpm
